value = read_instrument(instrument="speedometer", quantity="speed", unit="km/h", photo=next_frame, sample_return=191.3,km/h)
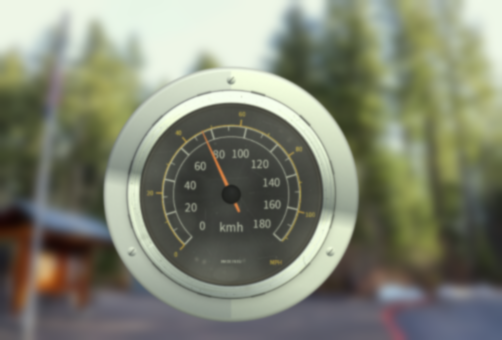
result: 75,km/h
